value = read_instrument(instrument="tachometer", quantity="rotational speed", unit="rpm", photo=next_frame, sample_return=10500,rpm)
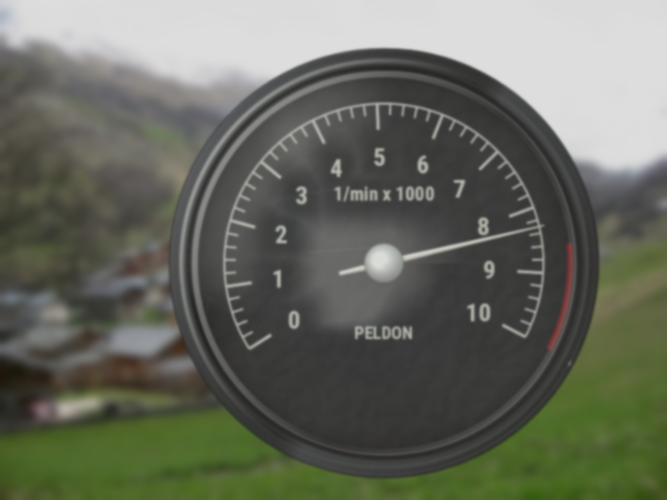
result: 8300,rpm
